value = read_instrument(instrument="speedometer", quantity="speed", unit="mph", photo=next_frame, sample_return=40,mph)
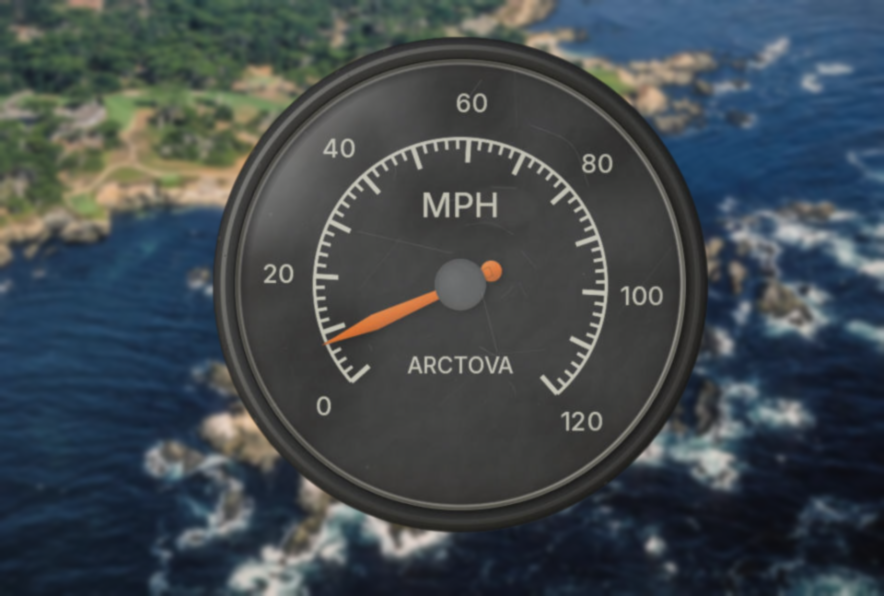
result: 8,mph
